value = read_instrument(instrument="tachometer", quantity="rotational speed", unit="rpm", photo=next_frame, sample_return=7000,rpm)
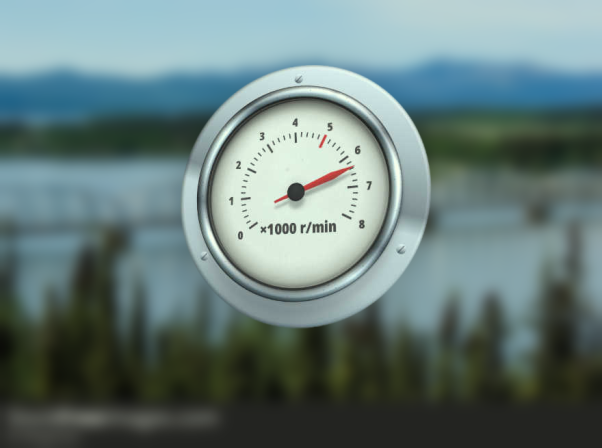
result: 6400,rpm
